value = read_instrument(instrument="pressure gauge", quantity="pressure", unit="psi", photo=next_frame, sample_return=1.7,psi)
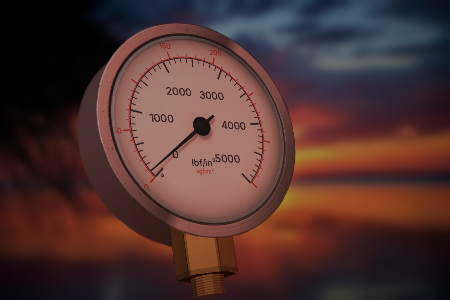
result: 100,psi
